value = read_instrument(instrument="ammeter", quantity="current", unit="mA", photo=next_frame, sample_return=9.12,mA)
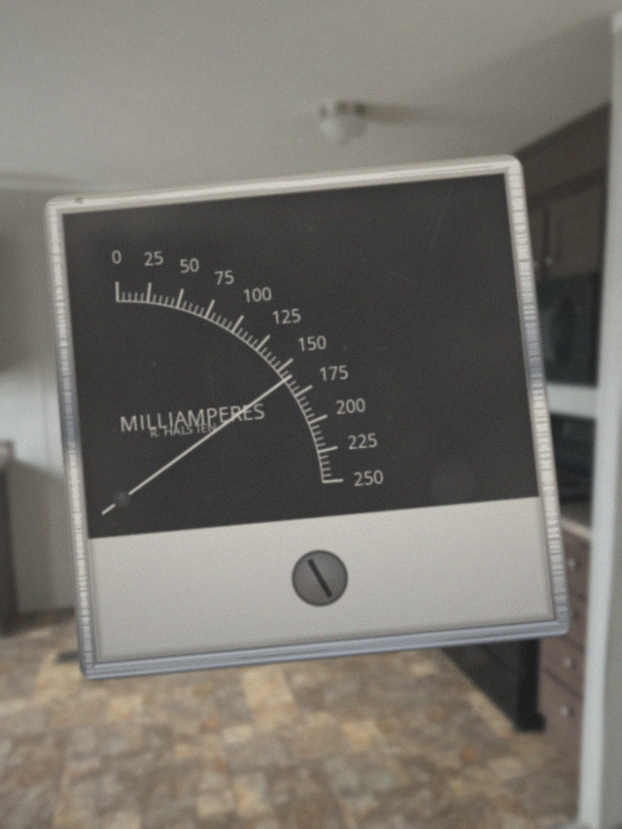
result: 160,mA
